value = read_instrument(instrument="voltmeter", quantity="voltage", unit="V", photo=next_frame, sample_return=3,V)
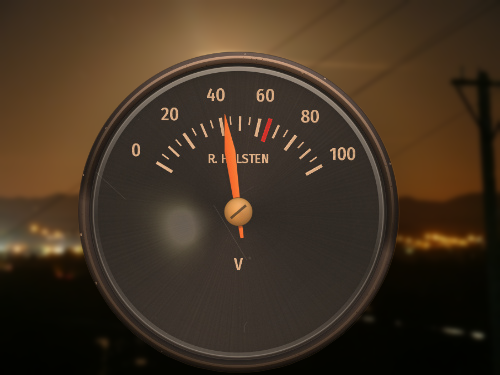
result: 42.5,V
